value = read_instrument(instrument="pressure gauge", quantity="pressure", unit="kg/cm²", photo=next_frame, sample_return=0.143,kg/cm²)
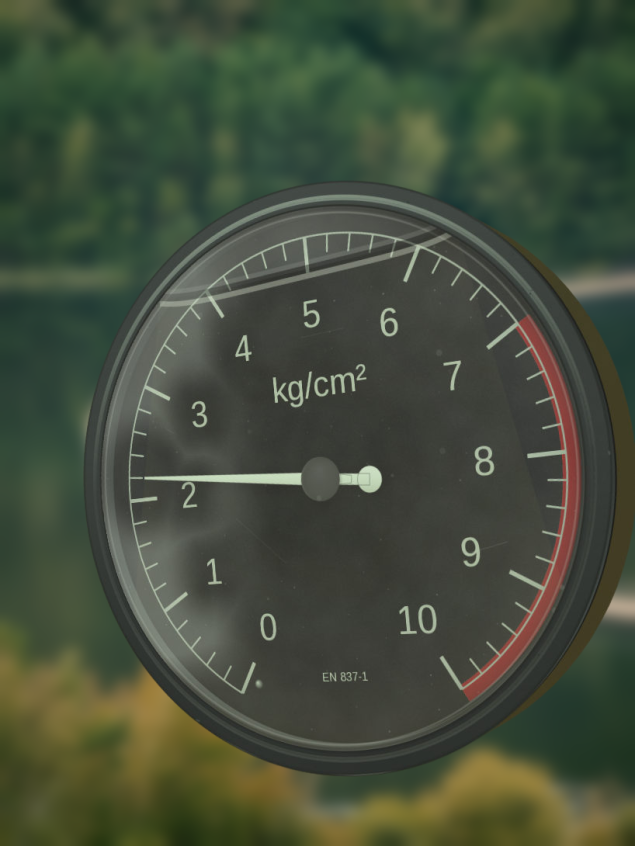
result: 2.2,kg/cm²
